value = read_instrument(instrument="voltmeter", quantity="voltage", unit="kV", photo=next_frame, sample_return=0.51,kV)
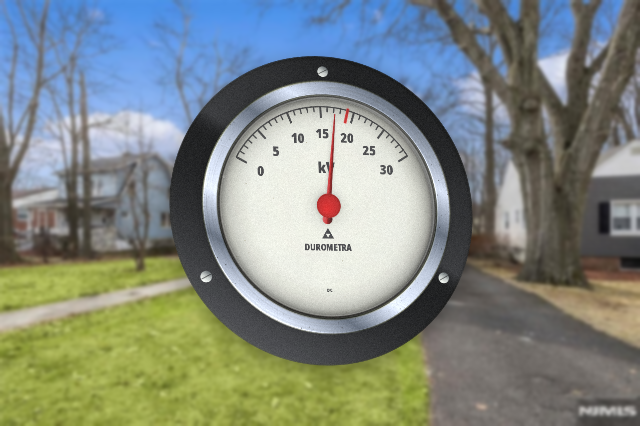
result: 17,kV
